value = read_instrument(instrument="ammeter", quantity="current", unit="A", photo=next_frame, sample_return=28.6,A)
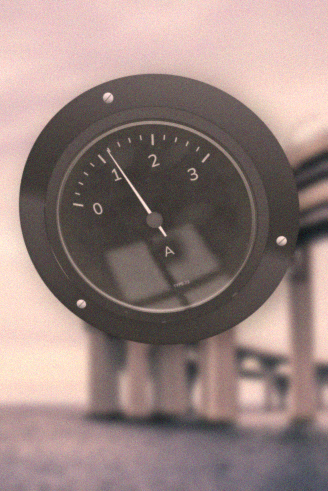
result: 1.2,A
